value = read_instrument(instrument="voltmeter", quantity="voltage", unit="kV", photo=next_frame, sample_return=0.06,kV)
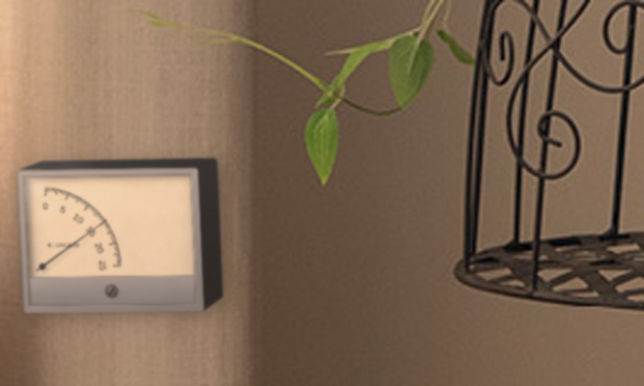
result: 15,kV
